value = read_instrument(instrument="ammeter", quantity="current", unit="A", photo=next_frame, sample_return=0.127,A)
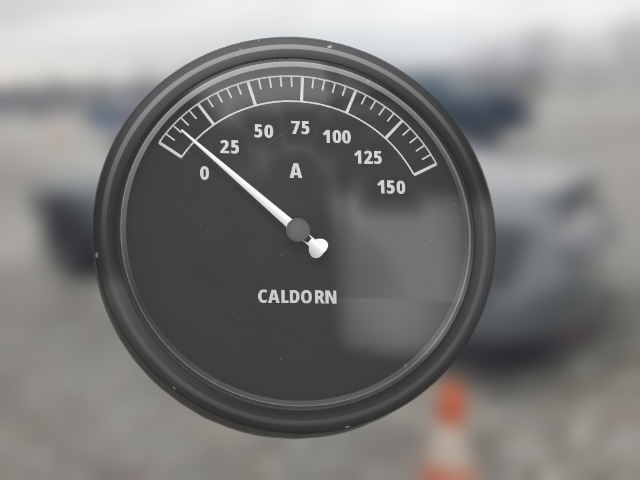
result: 10,A
